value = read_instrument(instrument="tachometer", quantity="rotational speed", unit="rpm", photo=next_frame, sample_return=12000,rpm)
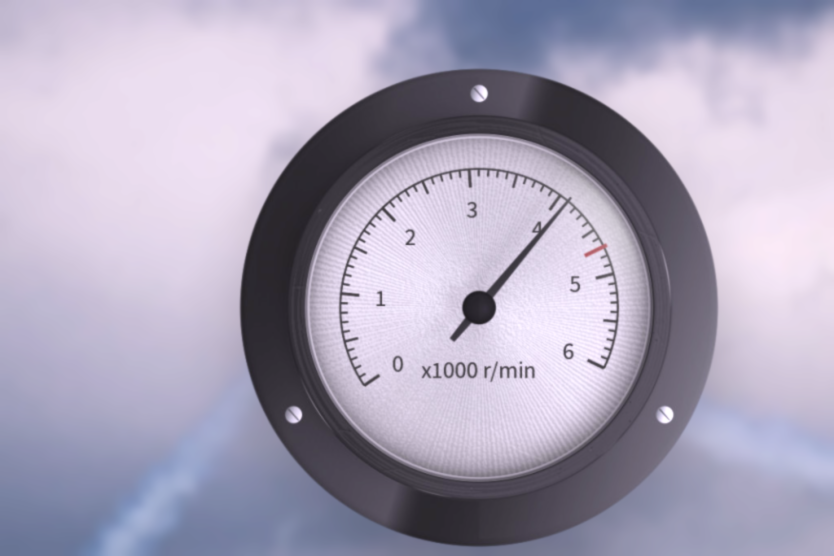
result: 4100,rpm
